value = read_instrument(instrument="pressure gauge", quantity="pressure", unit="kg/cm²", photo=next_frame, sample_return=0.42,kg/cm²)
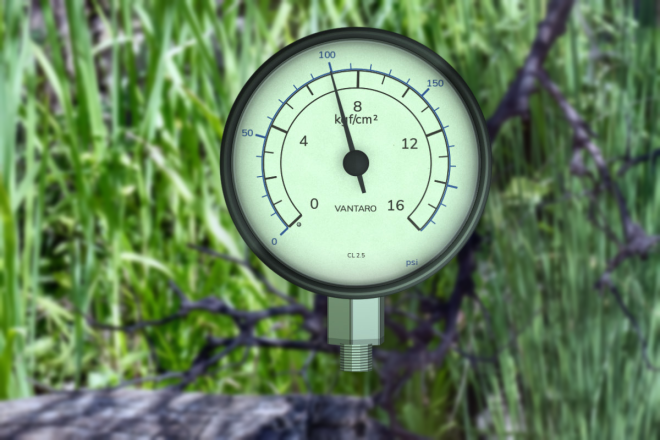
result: 7,kg/cm²
